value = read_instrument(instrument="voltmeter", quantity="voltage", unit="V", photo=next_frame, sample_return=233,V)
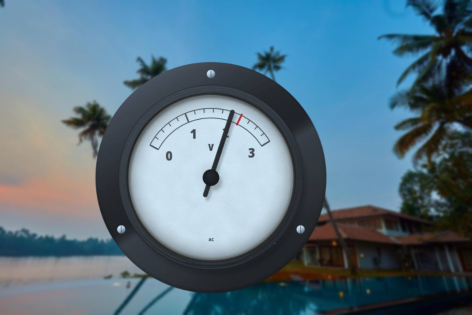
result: 2,V
